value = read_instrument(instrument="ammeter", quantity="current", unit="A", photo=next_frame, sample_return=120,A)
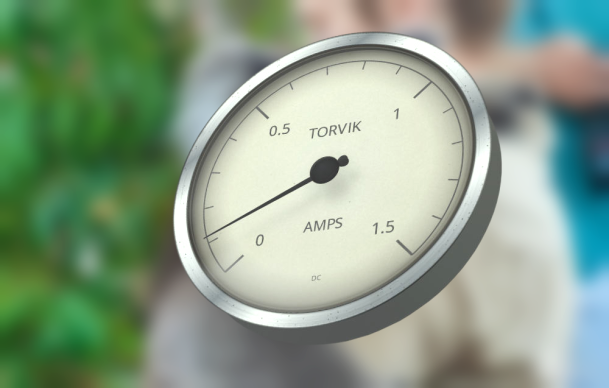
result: 0.1,A
